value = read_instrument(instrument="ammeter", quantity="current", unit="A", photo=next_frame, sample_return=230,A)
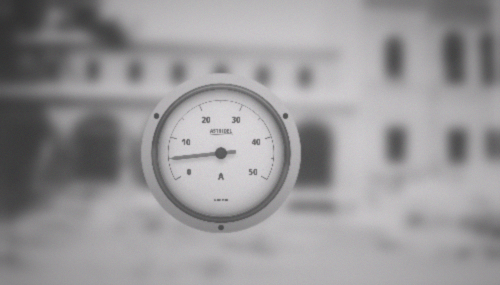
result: 5,A
